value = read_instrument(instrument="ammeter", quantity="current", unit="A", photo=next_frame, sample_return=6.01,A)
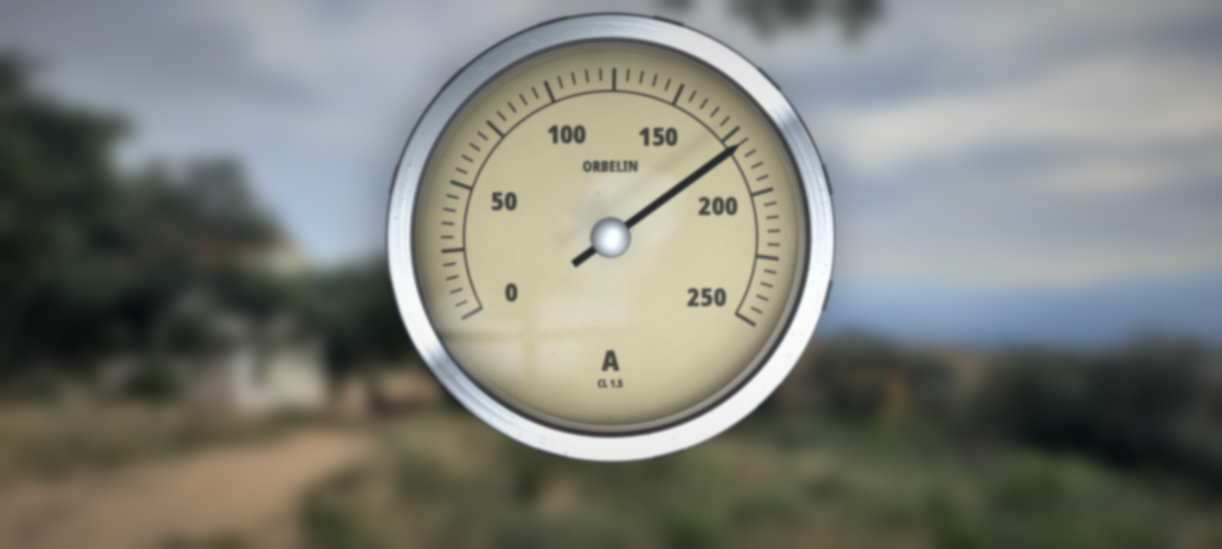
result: 180,A
